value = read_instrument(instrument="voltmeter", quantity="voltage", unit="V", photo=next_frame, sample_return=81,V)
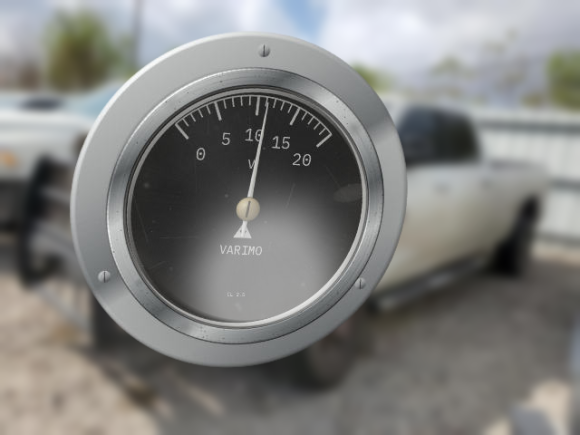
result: 11,V
